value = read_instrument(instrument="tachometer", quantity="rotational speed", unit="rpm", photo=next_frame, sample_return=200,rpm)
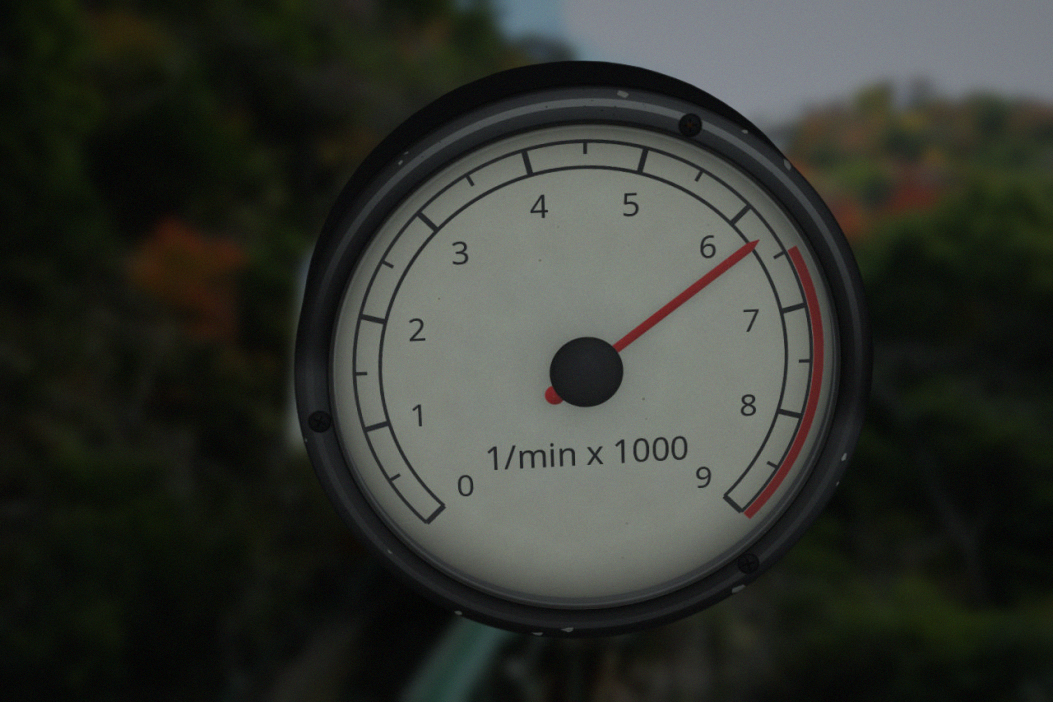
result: 6250,rpm
